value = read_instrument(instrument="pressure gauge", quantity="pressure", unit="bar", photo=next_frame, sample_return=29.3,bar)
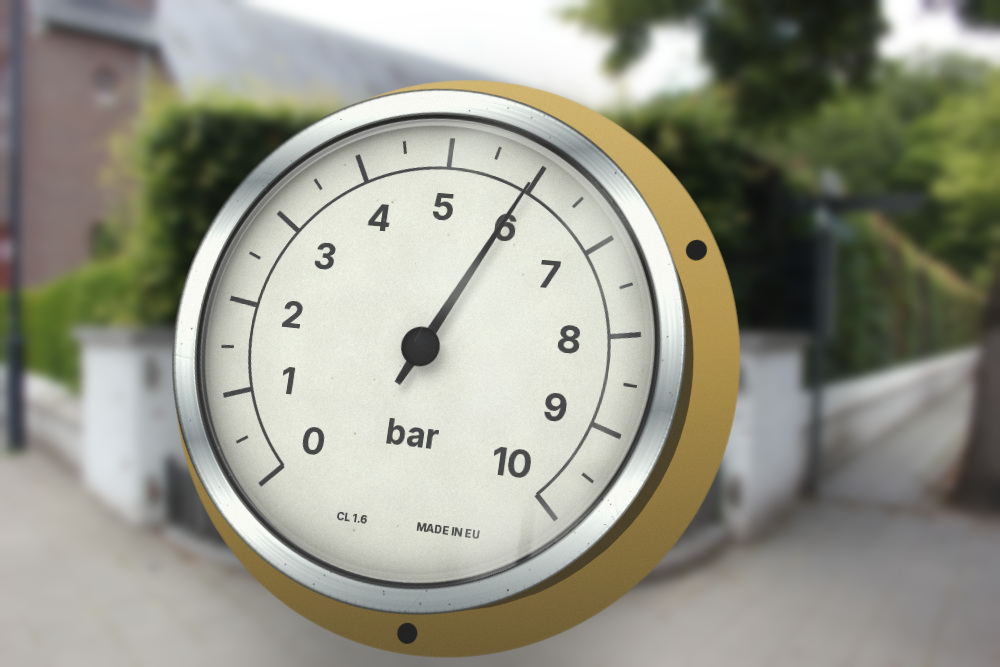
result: 6,bar
